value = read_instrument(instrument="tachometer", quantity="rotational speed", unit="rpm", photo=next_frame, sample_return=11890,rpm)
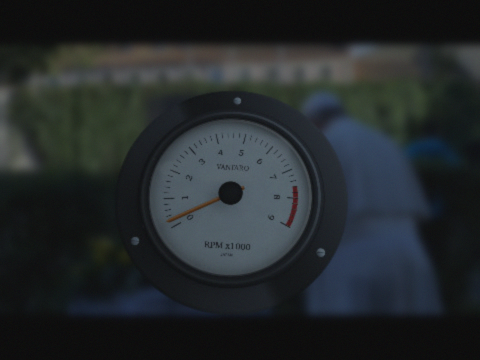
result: 200,rpm
